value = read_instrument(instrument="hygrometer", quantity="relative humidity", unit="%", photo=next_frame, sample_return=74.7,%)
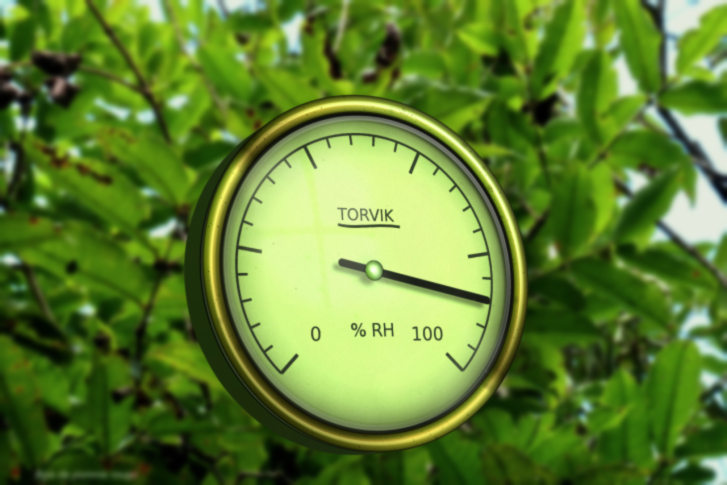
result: 88,%
